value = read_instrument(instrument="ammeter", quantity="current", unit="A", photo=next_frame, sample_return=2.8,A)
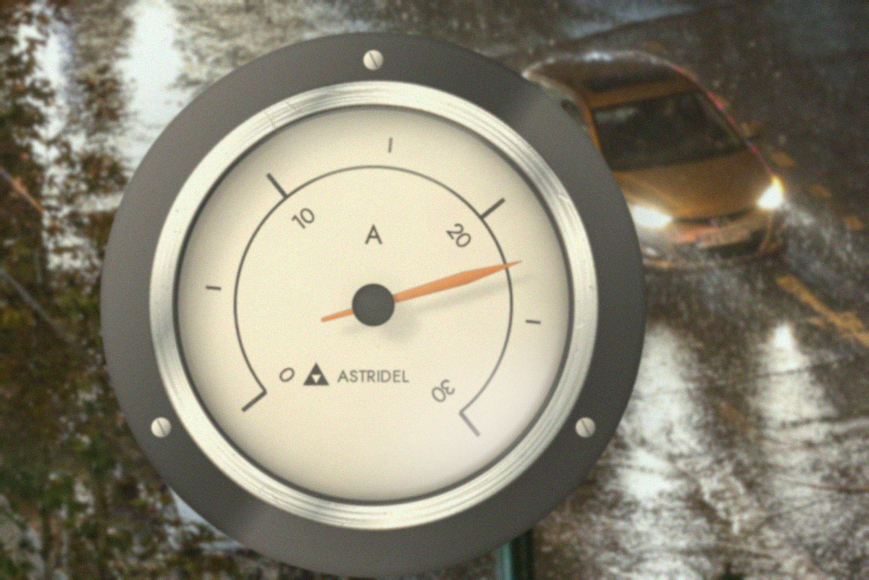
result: 22.5,A
